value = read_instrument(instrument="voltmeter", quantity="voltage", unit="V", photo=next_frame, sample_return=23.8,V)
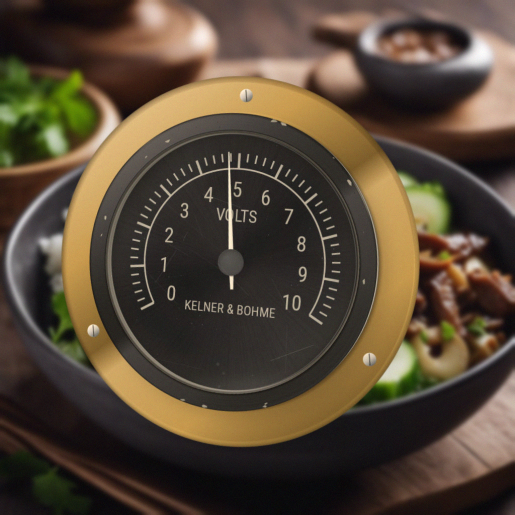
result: 4.8,V
